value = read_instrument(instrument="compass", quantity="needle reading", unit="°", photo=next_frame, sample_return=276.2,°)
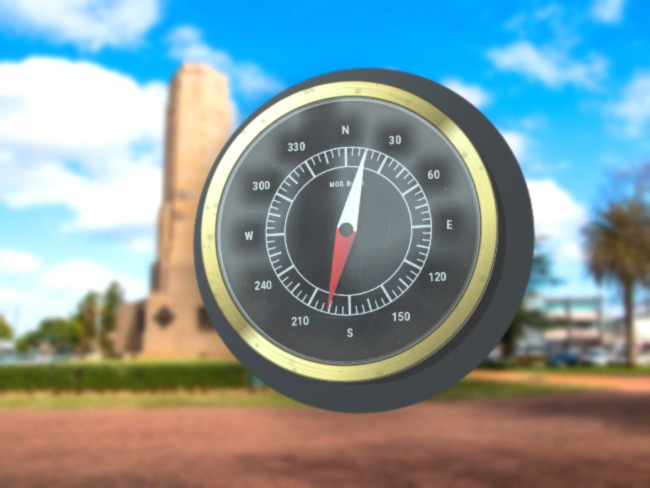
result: 195,°
